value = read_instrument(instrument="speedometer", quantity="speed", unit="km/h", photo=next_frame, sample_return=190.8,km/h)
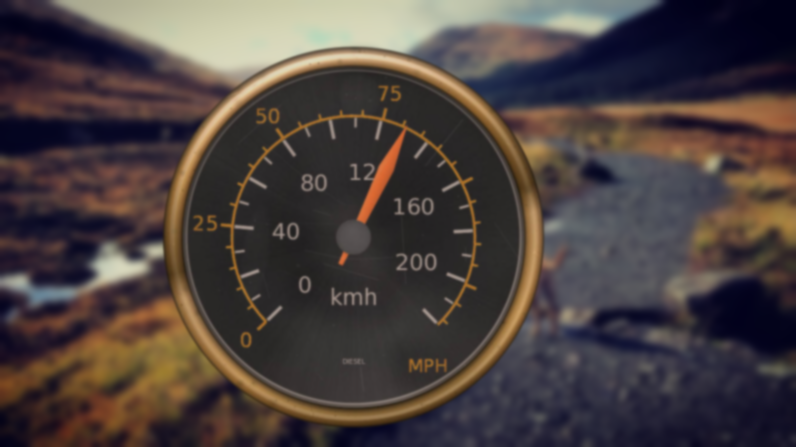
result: 130,km/h
